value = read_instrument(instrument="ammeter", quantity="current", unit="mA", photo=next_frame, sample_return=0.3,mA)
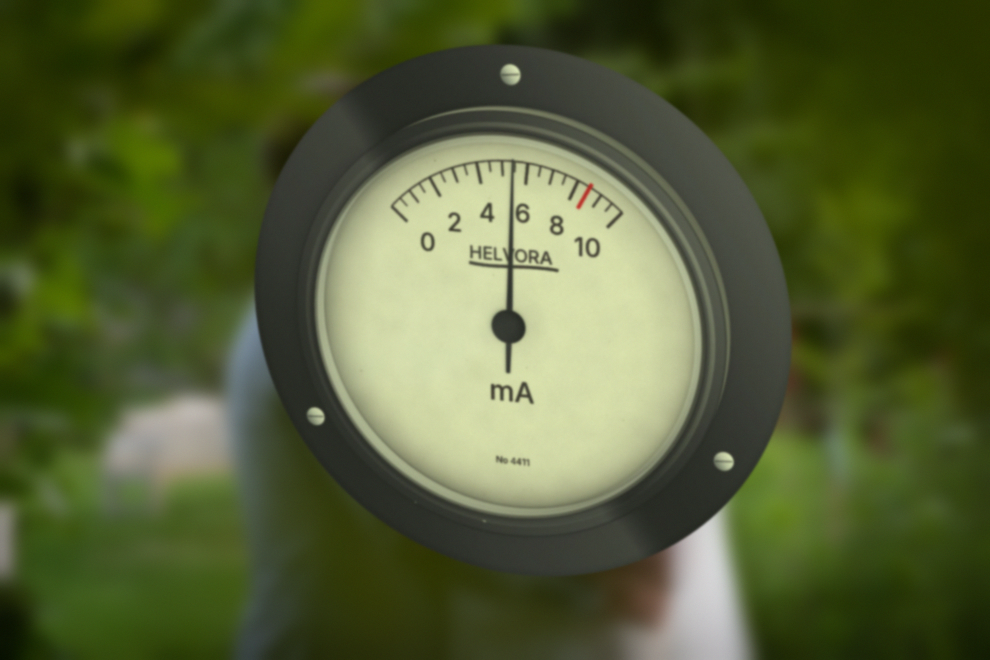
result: 5.5,mA
